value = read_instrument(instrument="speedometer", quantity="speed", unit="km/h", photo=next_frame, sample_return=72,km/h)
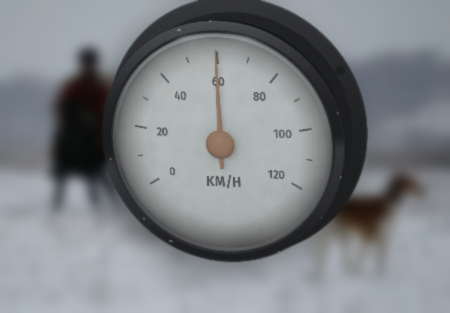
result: 60,km/h
